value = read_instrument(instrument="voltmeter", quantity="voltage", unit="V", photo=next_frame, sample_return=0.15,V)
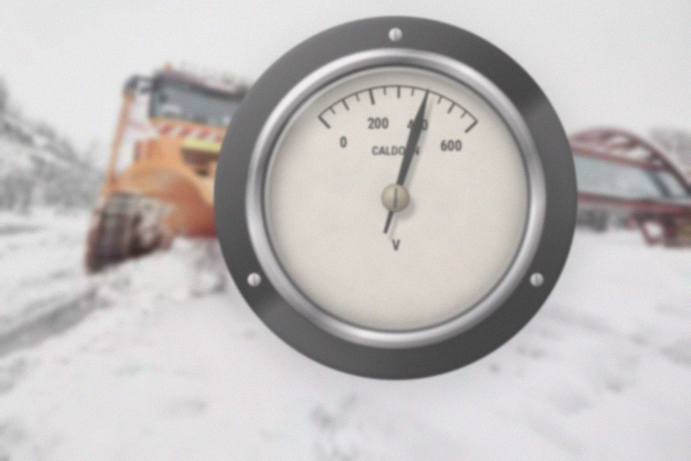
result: 400,V
